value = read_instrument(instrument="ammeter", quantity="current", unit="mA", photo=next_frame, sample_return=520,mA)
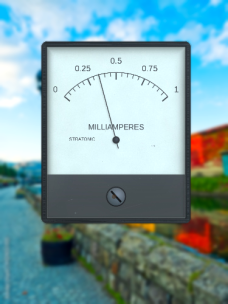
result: 0.35,mA
